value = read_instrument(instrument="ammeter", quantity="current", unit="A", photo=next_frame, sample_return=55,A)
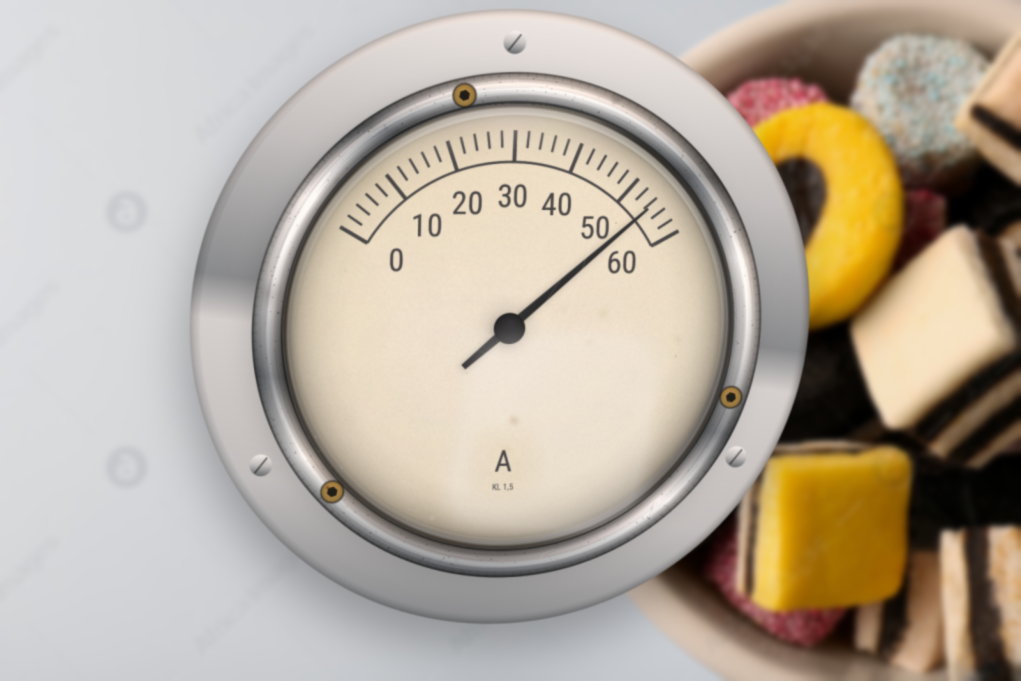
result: 54,A
